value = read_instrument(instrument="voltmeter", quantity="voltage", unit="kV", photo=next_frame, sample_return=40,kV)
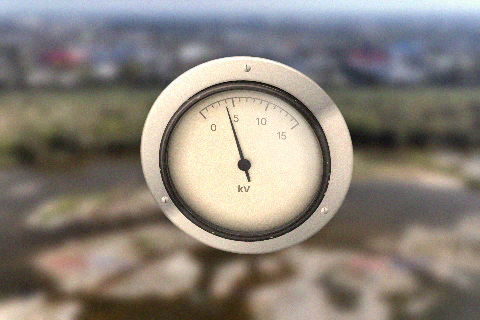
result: 4,kV
